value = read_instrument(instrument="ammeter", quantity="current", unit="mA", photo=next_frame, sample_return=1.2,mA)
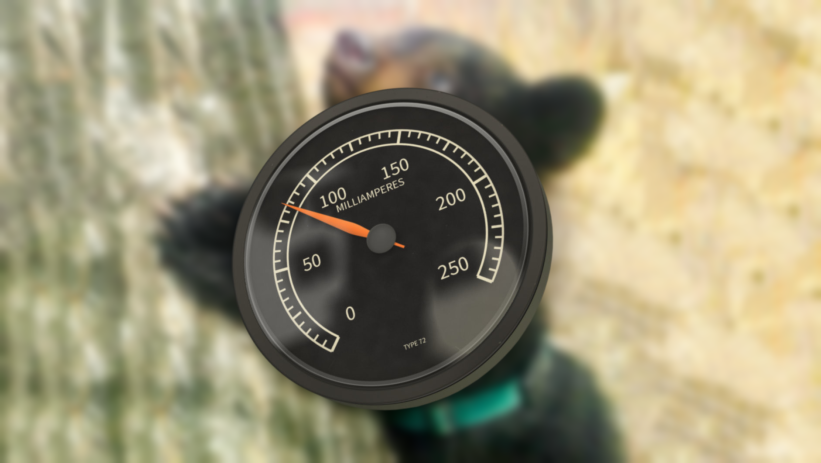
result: 82.5,mA
